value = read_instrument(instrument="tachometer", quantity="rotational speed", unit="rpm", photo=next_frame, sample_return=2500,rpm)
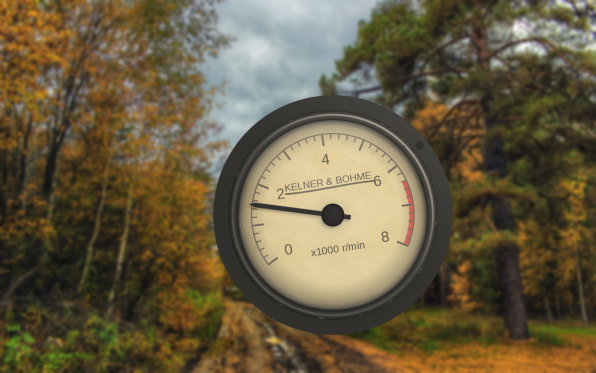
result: 1500,rpm
